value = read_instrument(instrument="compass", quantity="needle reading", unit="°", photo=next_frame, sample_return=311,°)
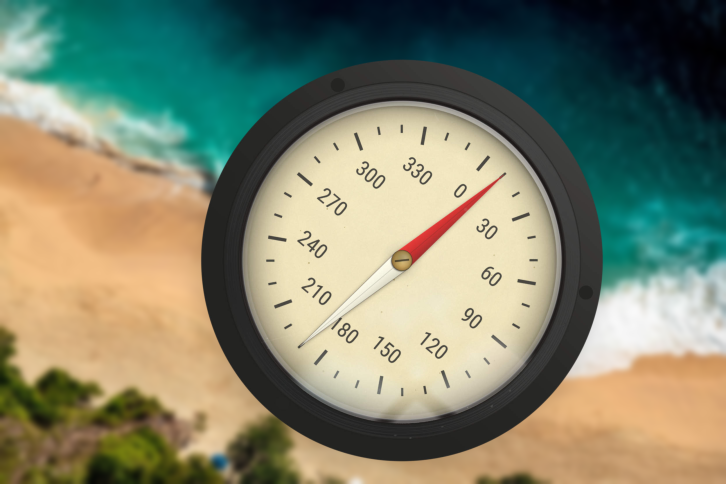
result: 10,°
